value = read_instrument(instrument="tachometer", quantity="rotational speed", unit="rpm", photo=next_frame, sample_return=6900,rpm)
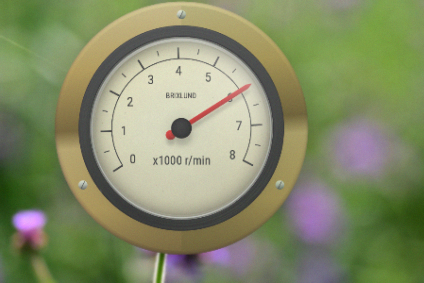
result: 6000,rpm
